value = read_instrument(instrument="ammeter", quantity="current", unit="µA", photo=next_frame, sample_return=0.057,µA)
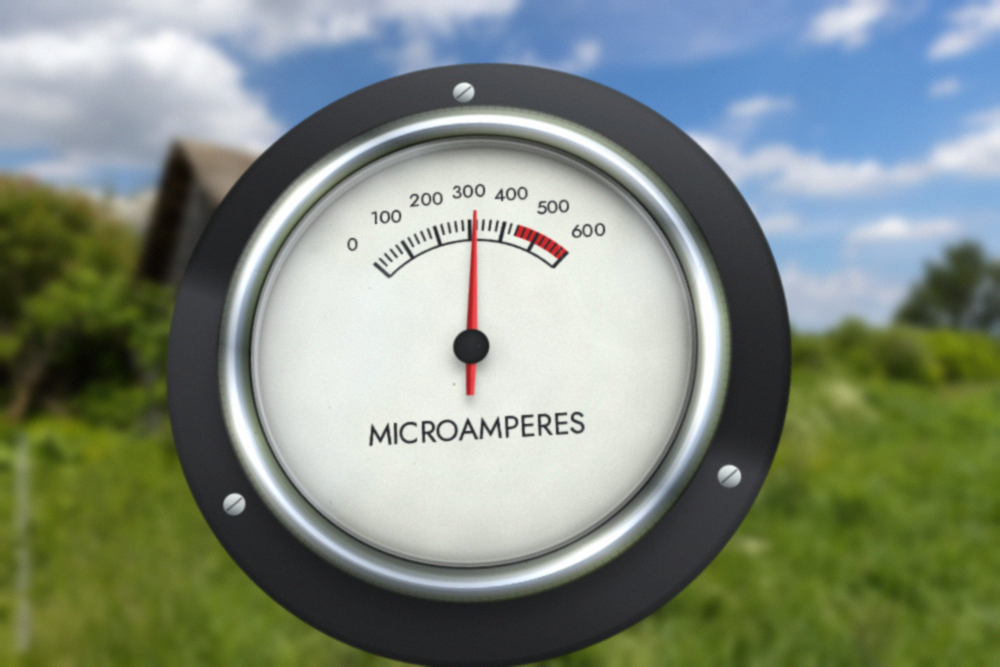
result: 320,µA
